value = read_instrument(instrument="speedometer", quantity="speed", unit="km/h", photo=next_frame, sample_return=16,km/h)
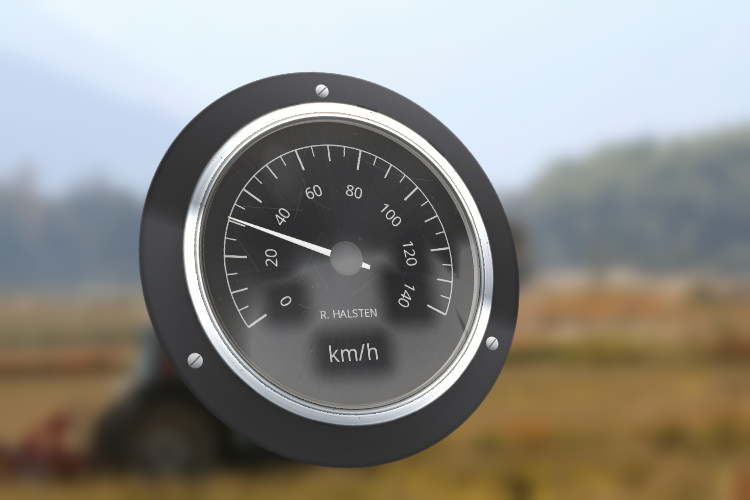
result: 30,km/h
